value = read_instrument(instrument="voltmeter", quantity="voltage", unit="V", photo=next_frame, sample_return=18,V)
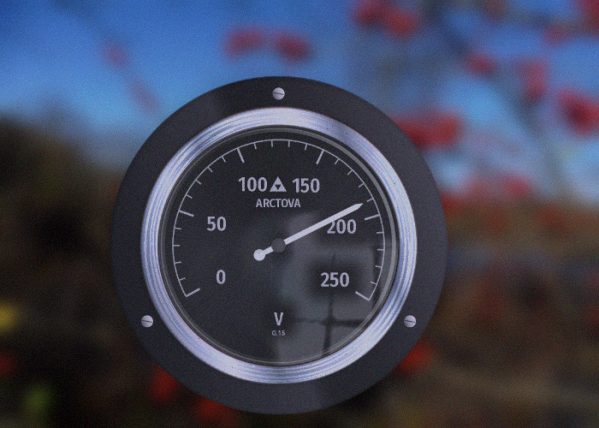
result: 190,V
